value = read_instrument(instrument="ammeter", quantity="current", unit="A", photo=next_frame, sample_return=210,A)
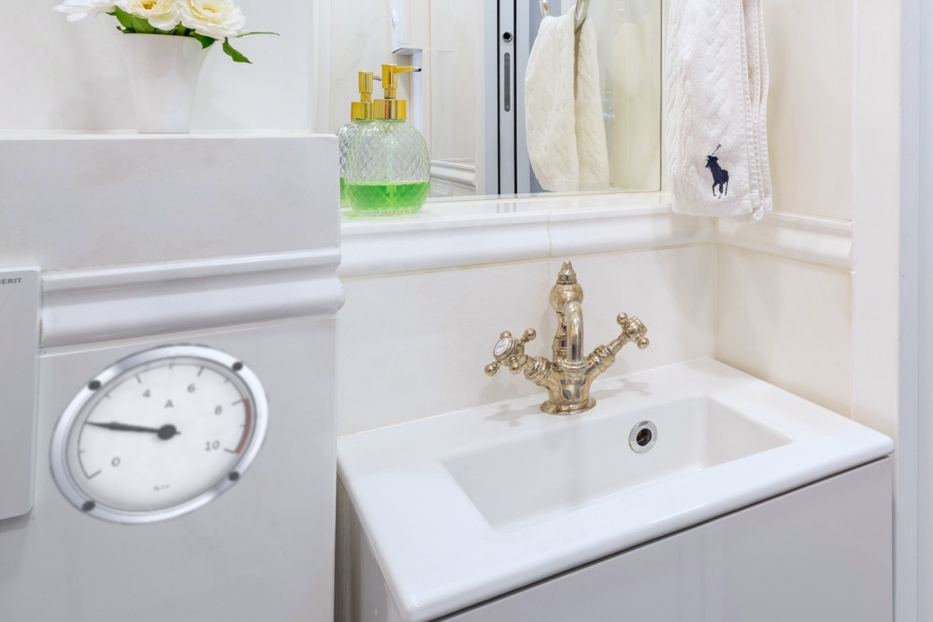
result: 2,A
